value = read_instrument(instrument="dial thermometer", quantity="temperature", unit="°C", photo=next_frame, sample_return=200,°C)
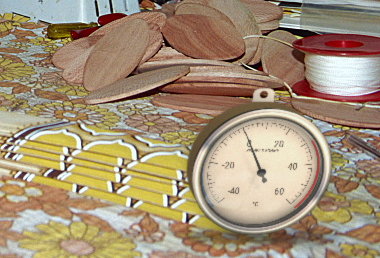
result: 0,°C
